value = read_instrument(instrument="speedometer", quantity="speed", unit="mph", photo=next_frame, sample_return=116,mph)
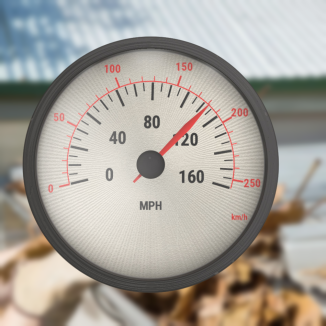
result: 112.5,mph
